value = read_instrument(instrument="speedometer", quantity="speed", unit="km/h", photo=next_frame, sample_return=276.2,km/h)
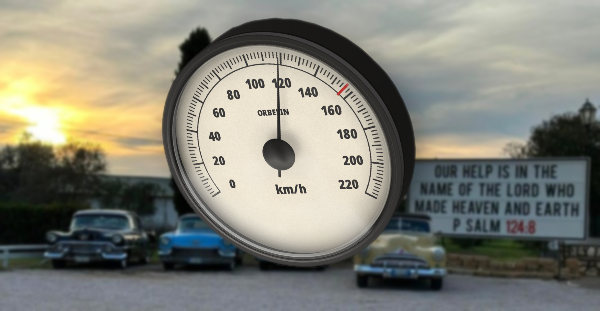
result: 120,km/h
